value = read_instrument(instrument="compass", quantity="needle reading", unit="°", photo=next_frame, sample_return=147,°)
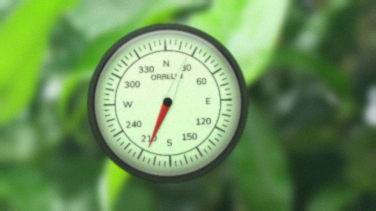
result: 205,°
